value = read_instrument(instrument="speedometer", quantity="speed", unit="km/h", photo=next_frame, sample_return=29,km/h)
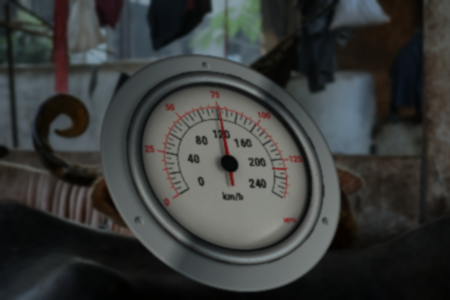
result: 120,km/h
